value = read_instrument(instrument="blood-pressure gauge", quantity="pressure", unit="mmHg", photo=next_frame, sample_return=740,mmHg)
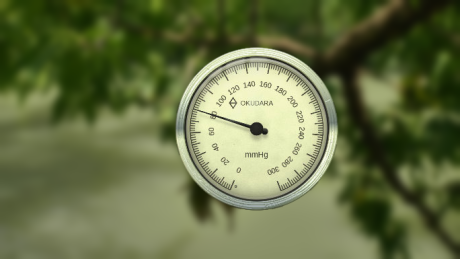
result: 80,mmHg
